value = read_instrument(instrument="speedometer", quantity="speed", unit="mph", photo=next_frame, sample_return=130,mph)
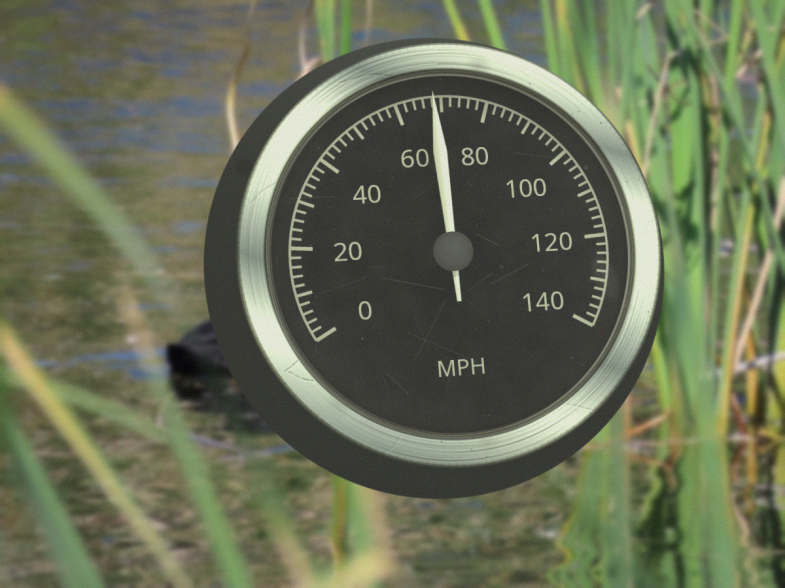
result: 68,mph
